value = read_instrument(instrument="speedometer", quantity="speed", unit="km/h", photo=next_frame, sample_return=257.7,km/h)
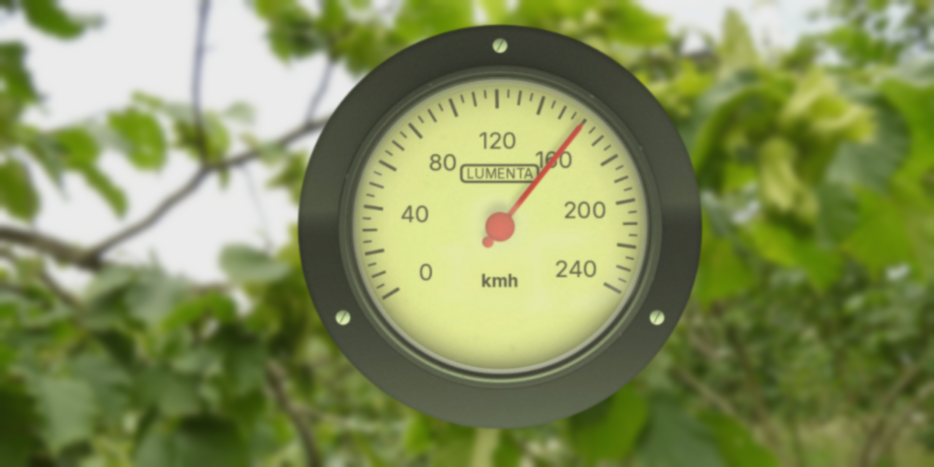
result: 160,km/h
